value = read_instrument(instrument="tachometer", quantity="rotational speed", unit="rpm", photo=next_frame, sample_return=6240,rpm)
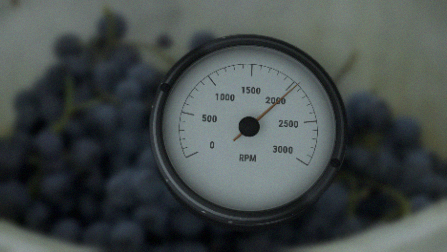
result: 2050,rpm
